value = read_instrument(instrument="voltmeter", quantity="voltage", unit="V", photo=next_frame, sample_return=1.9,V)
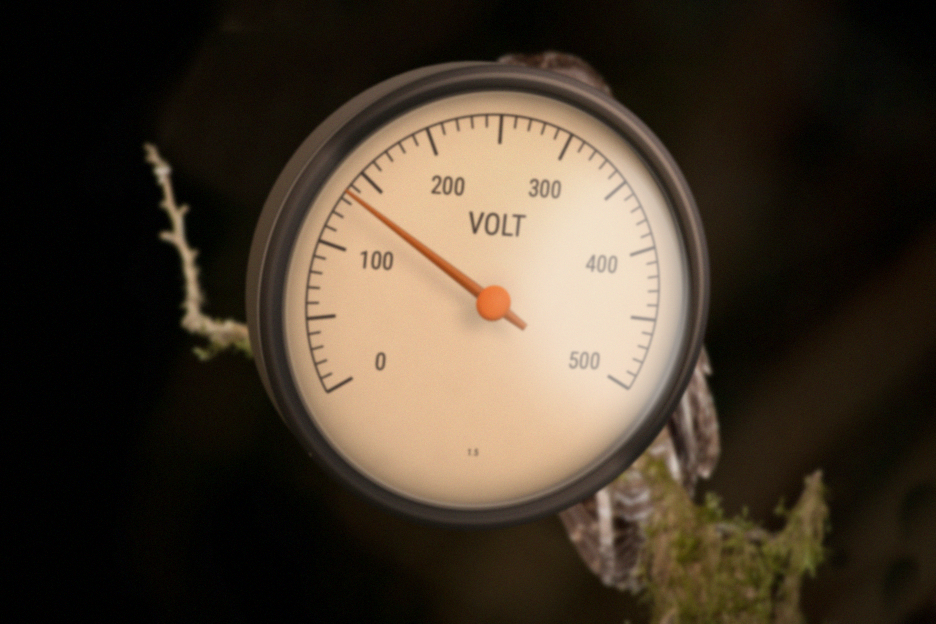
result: 135,V
